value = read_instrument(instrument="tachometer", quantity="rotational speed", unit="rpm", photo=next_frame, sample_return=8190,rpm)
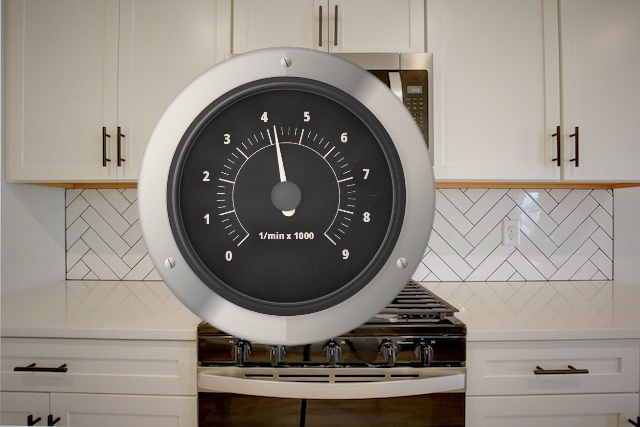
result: 4200,rpm
